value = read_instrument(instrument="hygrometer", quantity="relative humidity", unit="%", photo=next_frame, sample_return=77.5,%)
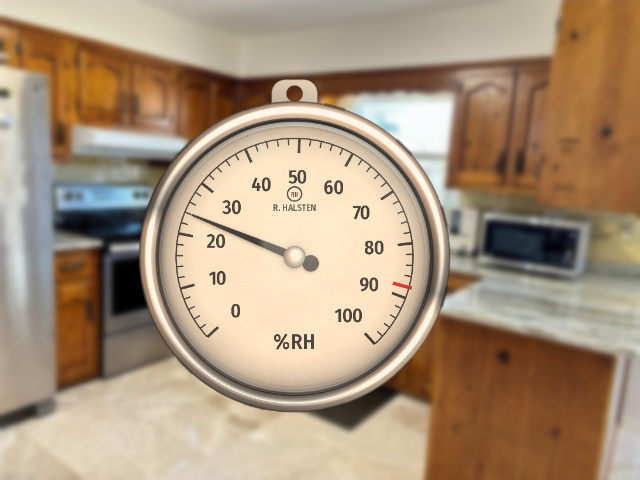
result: 24,%
